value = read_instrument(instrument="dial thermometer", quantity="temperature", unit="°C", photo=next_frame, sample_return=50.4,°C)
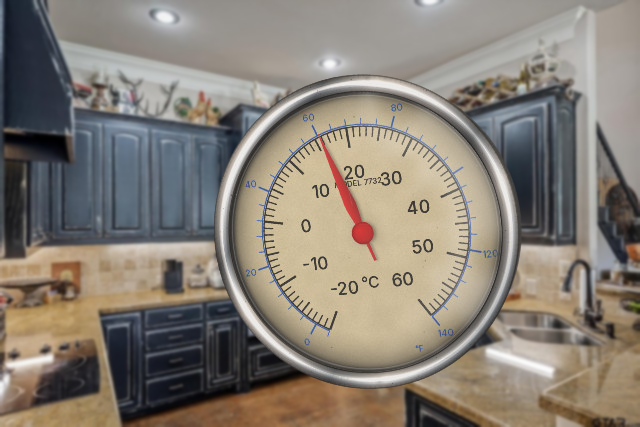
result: 16,°C
